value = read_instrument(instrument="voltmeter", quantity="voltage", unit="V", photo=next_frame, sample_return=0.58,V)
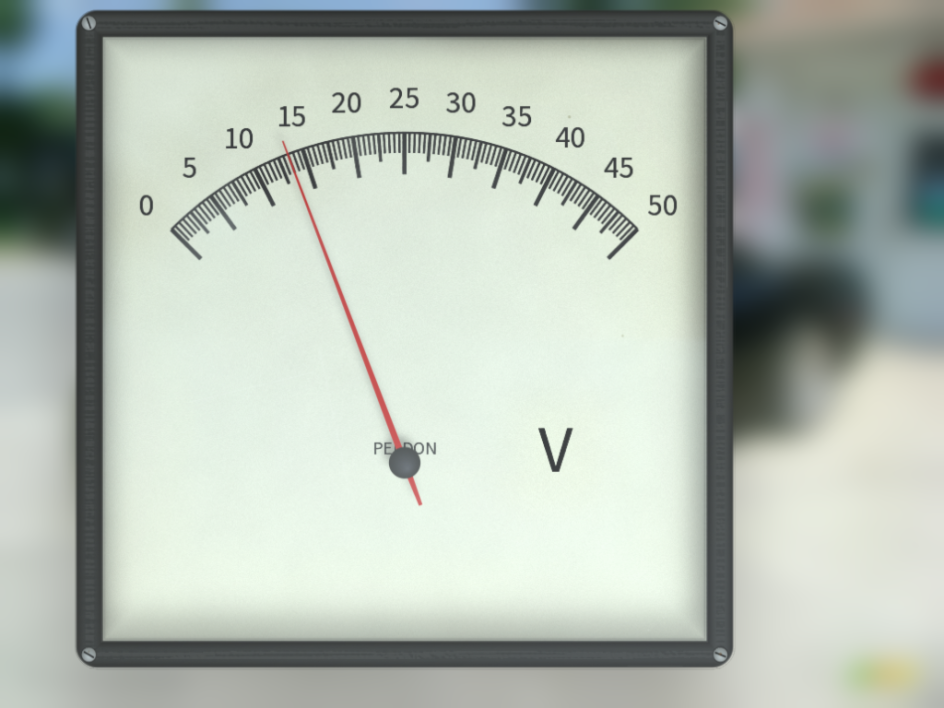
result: 13.5,V
